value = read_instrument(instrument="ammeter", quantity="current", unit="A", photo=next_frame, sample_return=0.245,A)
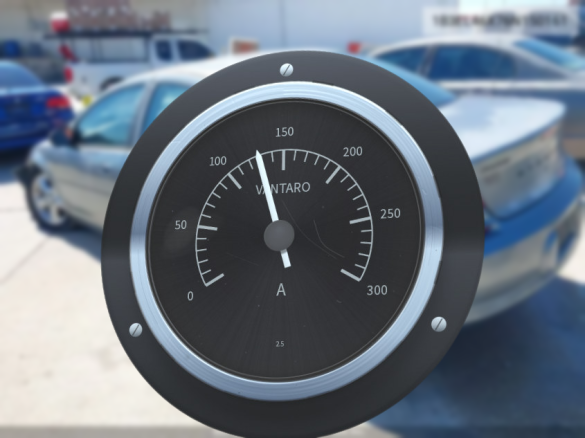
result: 130,A
